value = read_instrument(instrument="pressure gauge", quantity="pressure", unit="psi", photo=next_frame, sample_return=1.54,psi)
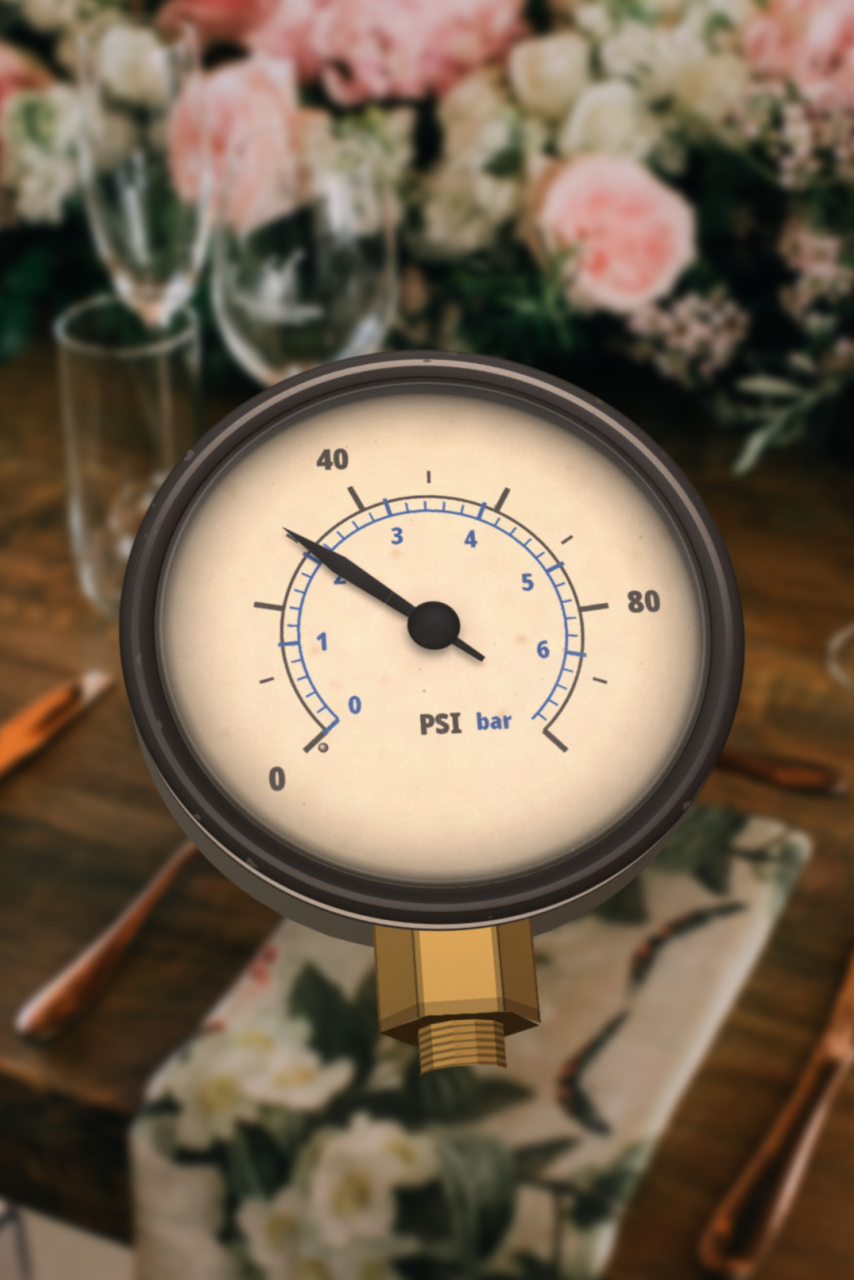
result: 30,psi
